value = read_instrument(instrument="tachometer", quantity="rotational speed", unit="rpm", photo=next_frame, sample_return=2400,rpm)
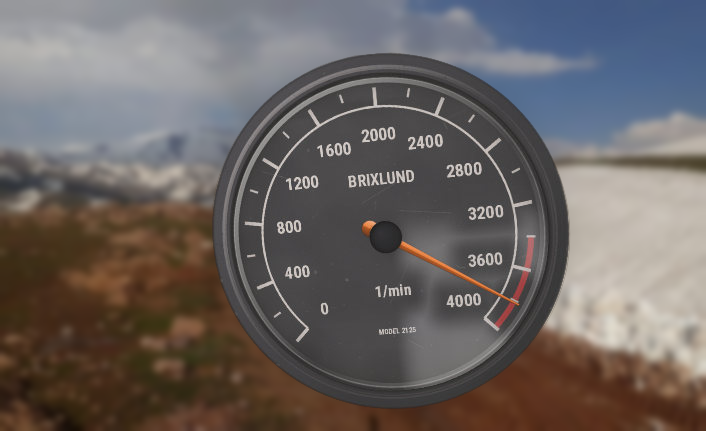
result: 3800,rpm
